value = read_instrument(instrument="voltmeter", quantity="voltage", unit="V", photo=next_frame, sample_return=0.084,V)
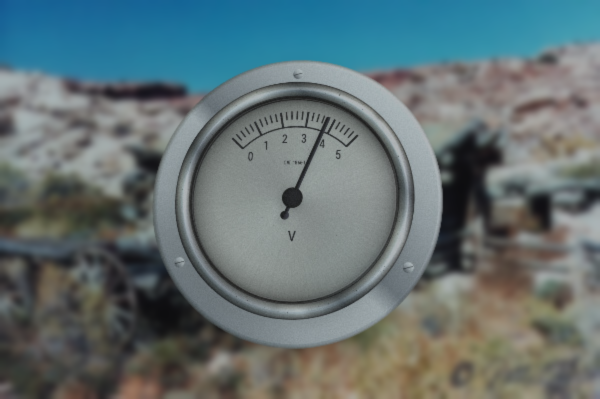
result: 3.8,V
